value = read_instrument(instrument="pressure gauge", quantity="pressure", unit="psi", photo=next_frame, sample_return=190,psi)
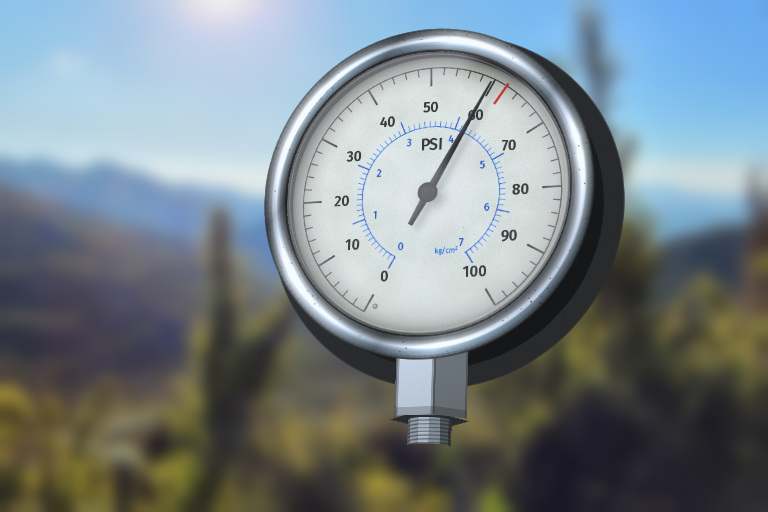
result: 60,psi
